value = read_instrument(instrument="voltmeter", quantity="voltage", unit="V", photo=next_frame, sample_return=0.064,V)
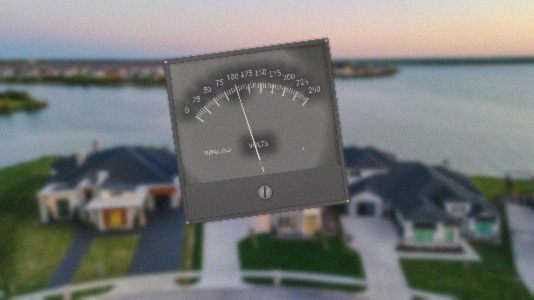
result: 100,V
